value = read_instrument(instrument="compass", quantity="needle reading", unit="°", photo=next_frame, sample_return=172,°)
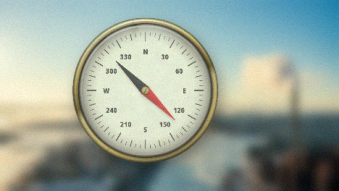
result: 135,°
